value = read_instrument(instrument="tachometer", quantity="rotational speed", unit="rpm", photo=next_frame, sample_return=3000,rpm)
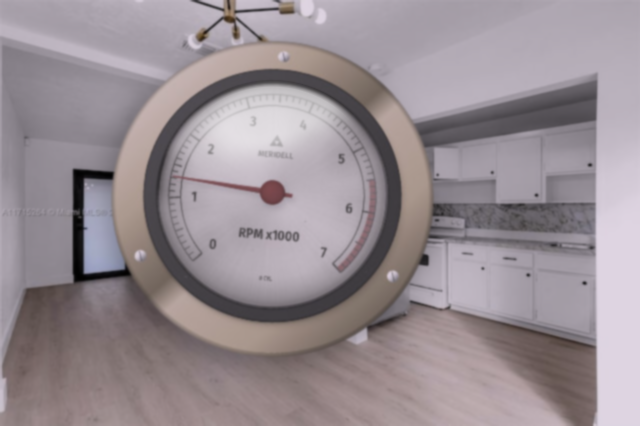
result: 1300,rpm
